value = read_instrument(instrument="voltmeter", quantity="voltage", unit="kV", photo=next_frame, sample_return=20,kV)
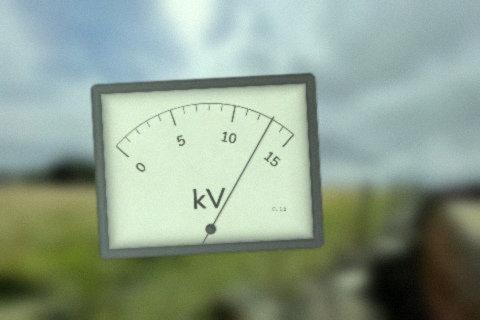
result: 13,kV
